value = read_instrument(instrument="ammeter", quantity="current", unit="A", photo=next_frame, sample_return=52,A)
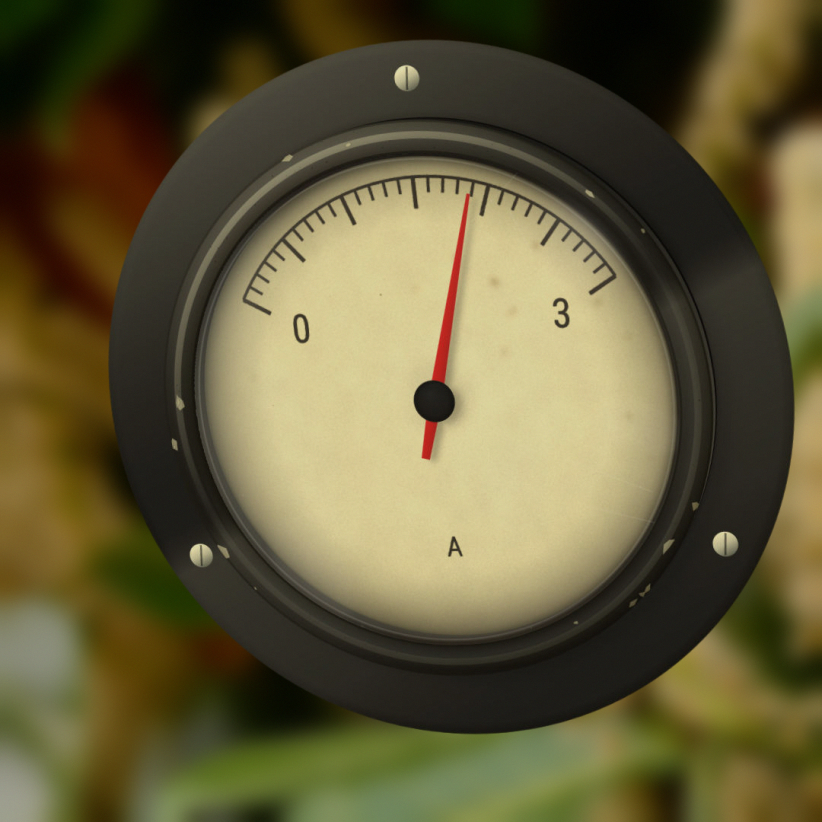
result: 1.9,A
